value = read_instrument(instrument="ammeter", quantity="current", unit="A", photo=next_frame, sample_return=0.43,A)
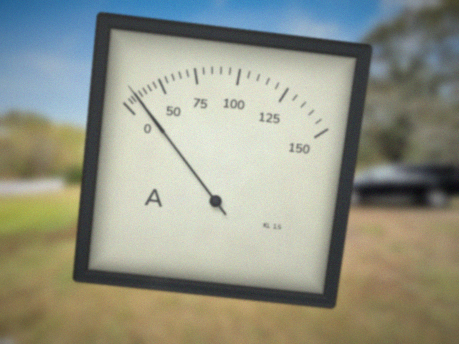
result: 25,A
